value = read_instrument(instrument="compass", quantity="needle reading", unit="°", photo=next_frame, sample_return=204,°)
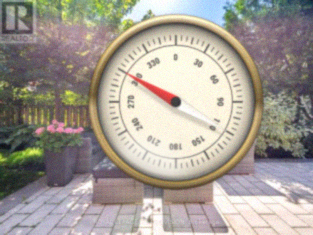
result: 300,°
